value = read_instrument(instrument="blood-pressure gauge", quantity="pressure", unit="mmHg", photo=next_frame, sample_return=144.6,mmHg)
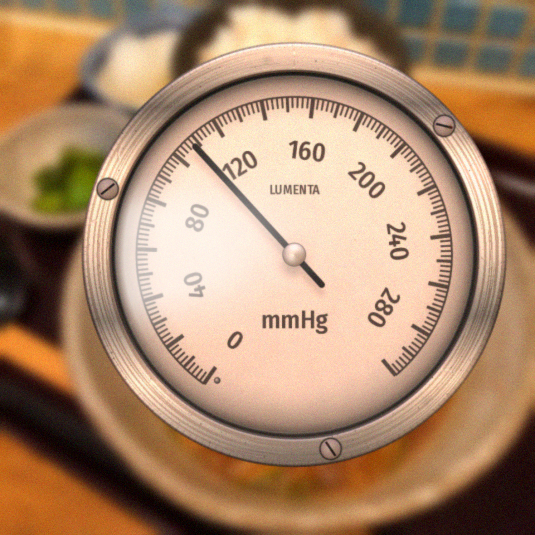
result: 108,mmHg
